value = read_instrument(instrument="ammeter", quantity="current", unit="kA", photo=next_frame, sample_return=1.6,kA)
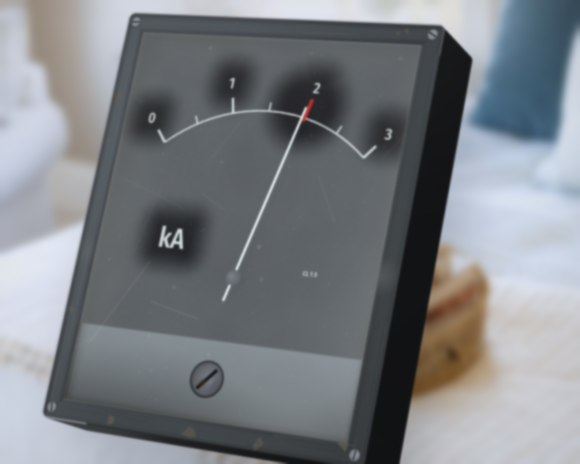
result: 2,kA
